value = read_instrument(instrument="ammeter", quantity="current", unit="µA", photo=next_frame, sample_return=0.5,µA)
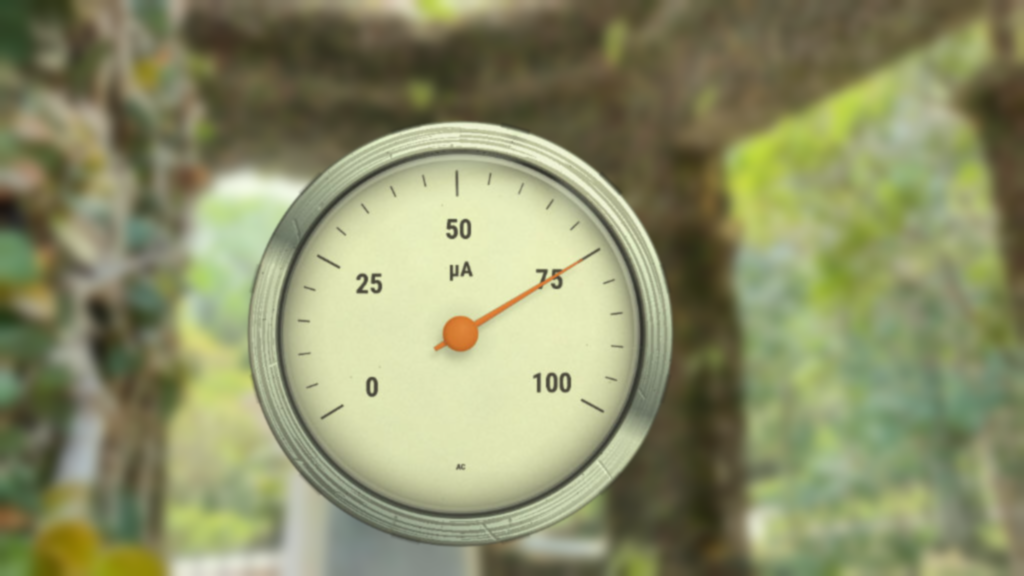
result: 75,µA
